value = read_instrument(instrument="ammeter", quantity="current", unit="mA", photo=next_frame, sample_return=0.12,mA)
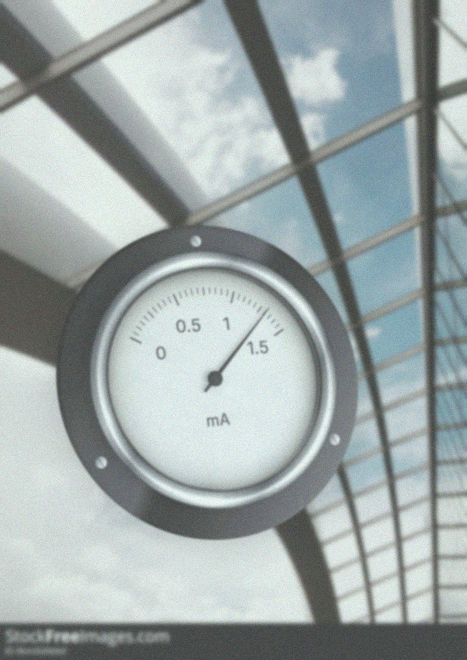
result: 1.3,mA
